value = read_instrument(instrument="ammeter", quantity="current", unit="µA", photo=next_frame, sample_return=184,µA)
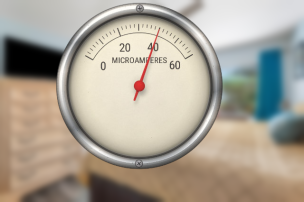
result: 40,µA
